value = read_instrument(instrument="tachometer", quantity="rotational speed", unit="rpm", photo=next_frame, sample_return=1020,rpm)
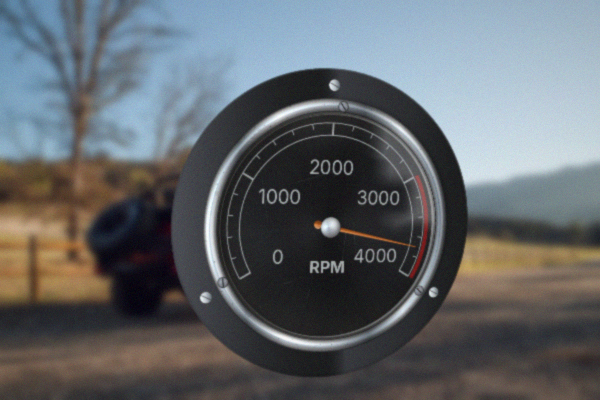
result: 3700,rpm
